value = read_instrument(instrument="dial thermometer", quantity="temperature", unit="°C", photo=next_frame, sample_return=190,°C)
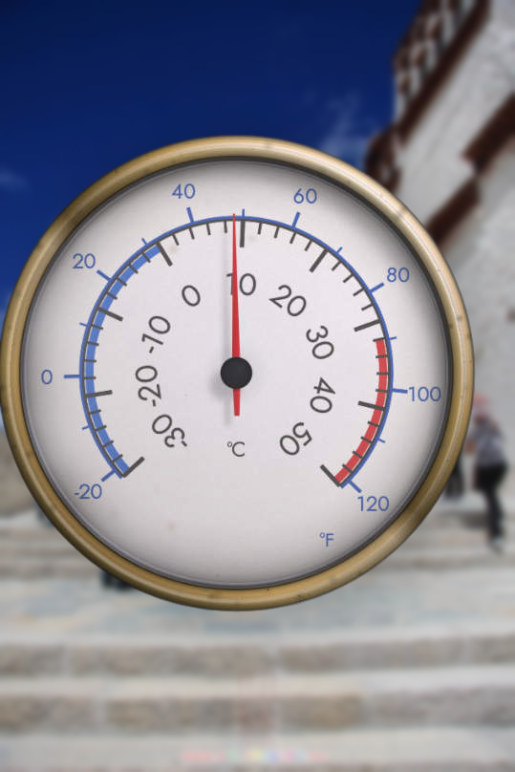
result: 9,°C
